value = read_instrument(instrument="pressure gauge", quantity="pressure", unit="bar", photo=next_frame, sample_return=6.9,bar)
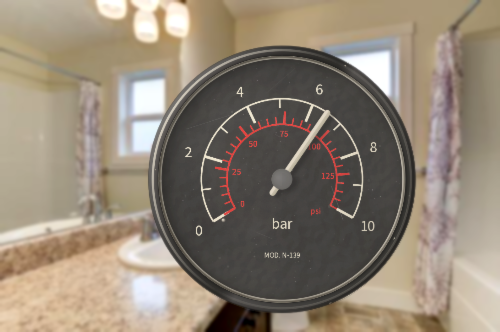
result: 6.5,bar
